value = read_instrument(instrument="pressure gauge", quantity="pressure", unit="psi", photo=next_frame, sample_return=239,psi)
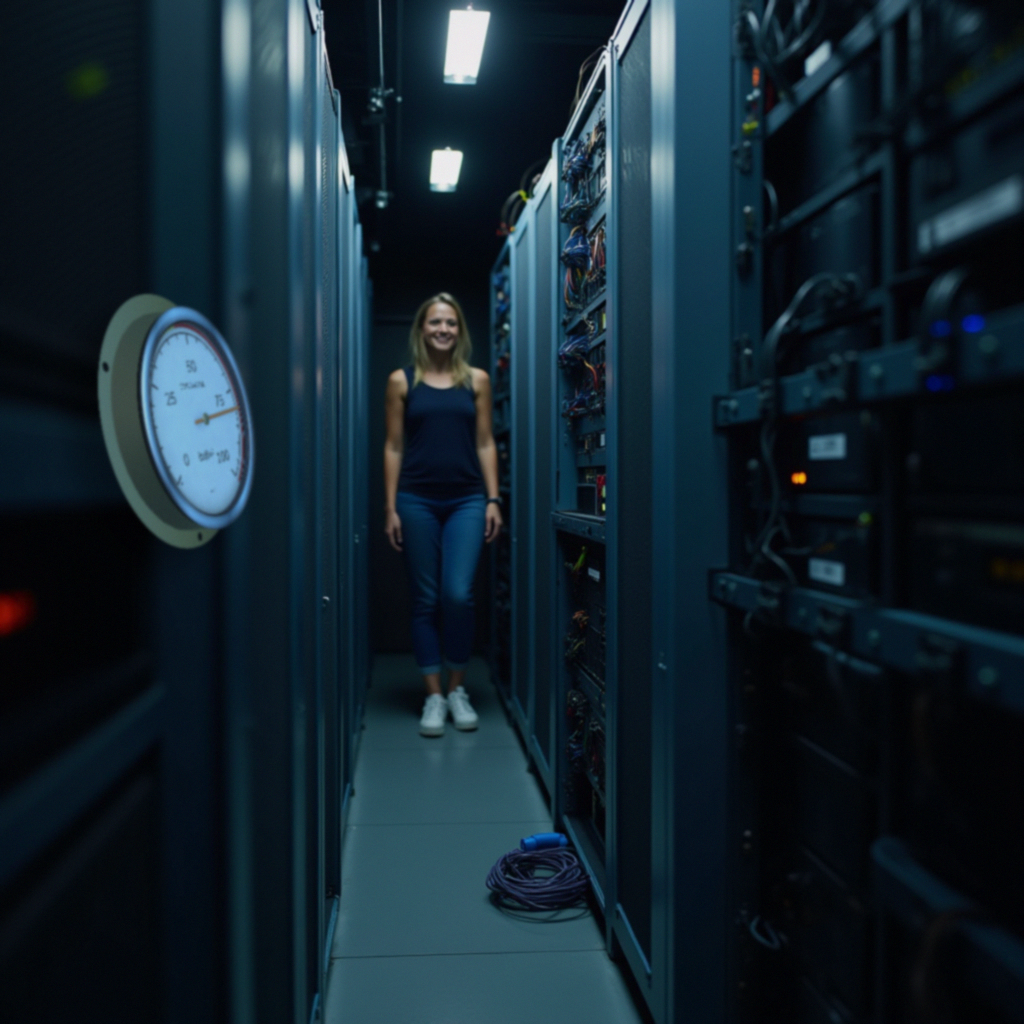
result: 80,psi
